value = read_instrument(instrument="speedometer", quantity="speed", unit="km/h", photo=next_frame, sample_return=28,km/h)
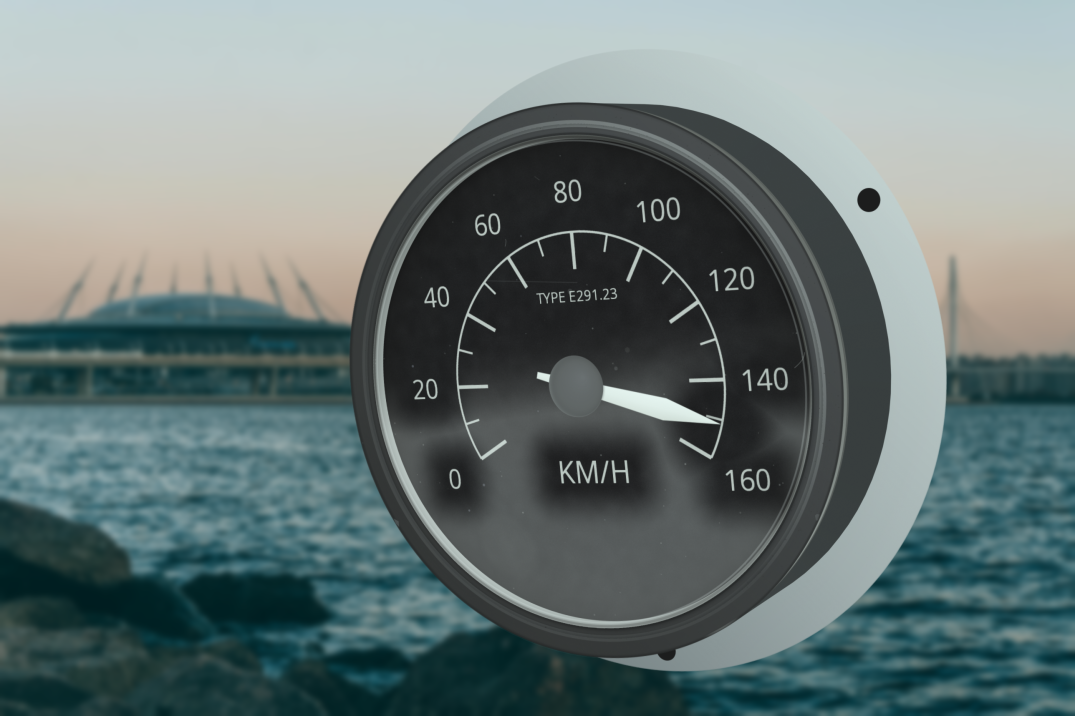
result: 150,km/h
